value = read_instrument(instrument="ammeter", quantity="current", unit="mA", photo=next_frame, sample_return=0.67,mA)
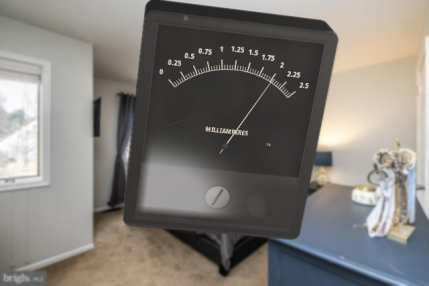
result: 2,mA
